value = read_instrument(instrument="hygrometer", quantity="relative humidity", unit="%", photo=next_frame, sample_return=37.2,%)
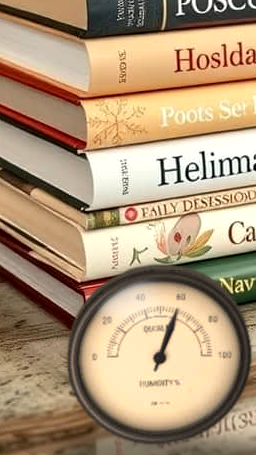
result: 60,%
